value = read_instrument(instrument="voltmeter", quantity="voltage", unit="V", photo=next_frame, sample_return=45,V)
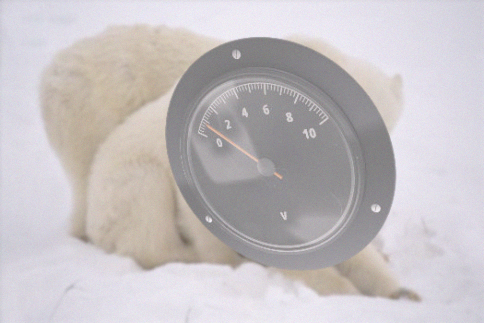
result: 1,V
